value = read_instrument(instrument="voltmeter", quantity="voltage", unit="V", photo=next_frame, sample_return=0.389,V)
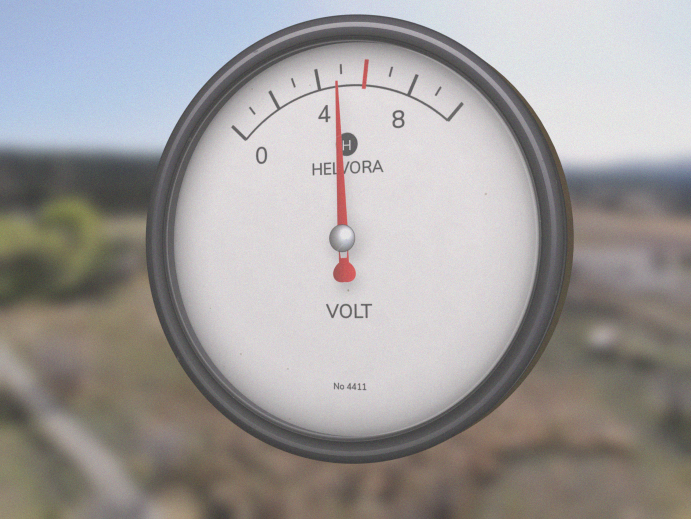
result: 5,V
